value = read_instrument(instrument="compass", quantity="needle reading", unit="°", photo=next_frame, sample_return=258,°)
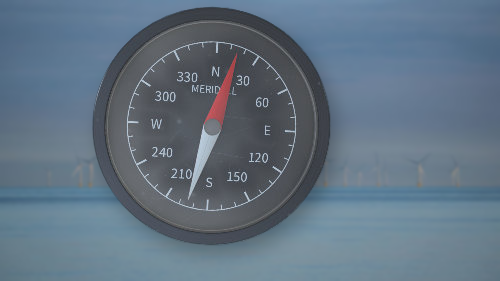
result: 15,°
